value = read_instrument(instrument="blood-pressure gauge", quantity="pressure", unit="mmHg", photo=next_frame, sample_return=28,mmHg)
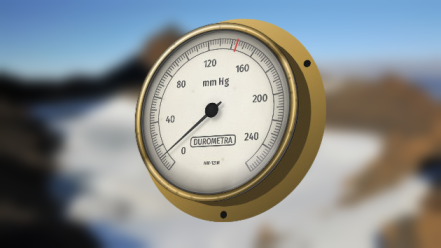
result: 10,mmHg
